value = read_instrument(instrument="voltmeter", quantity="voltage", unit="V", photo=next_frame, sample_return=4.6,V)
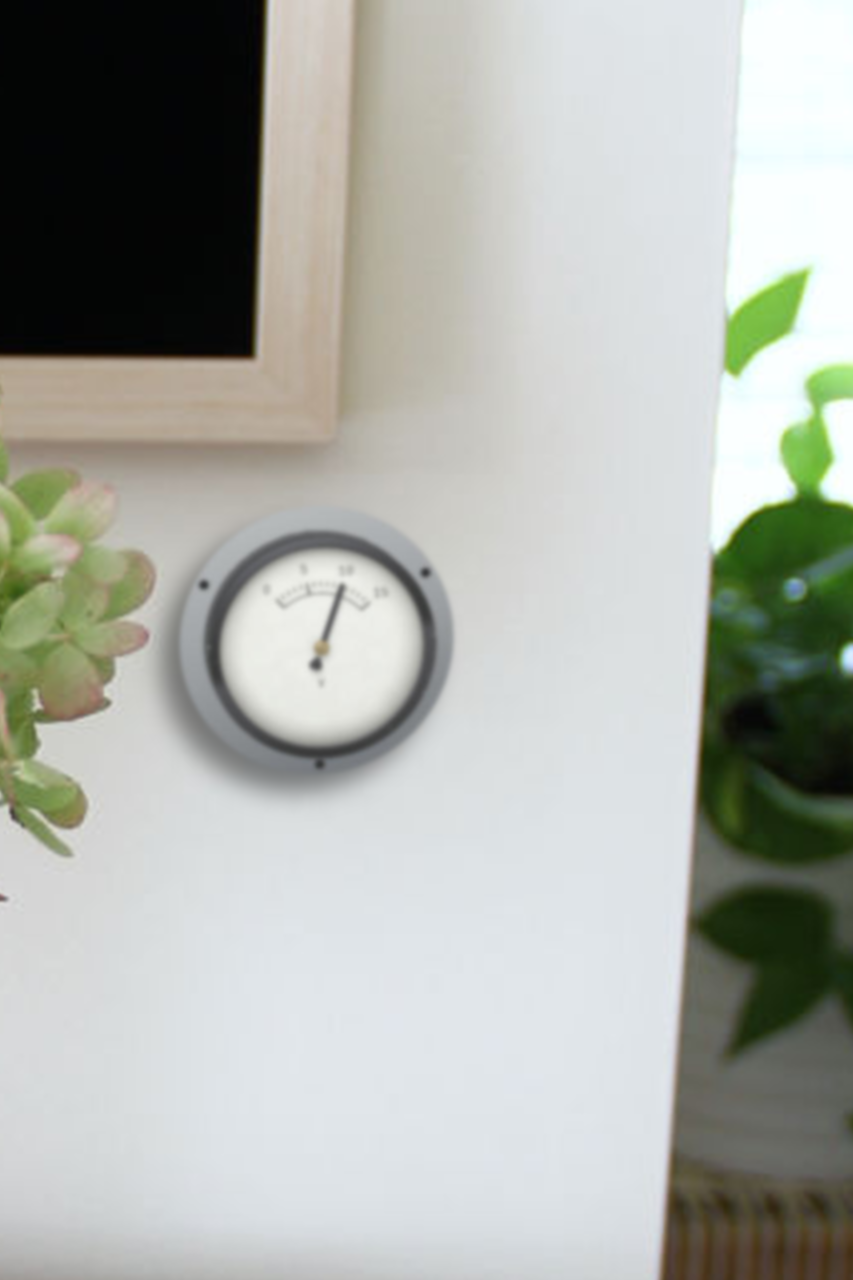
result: 10,V
